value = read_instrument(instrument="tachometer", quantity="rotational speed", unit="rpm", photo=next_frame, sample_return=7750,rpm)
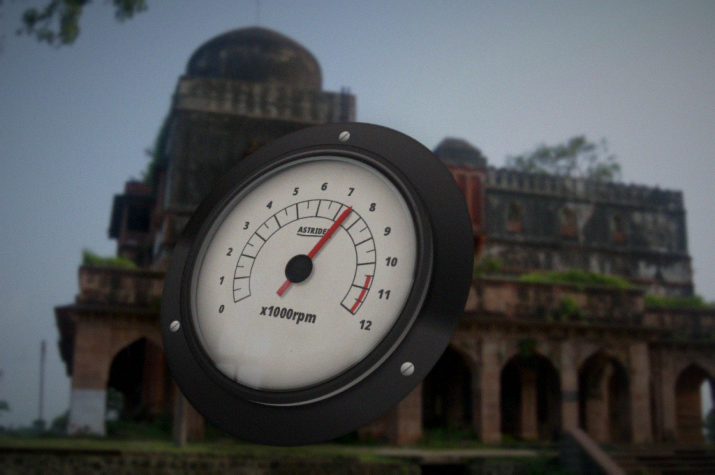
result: 7500,rpm
